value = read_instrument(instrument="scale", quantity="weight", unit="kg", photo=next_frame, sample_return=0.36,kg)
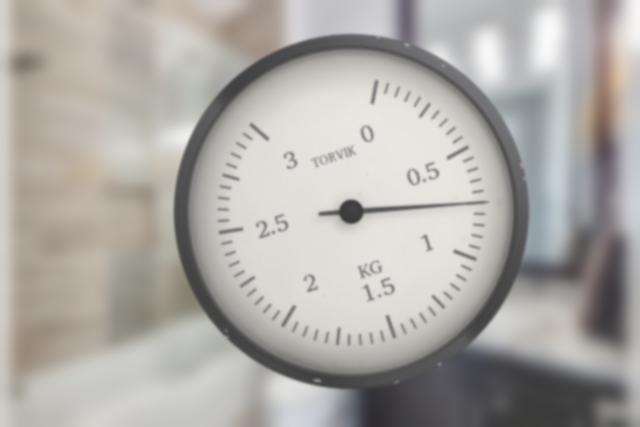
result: 0.75,kg
